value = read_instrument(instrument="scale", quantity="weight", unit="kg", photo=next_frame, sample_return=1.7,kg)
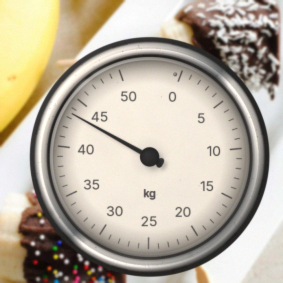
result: 43.5,kg
